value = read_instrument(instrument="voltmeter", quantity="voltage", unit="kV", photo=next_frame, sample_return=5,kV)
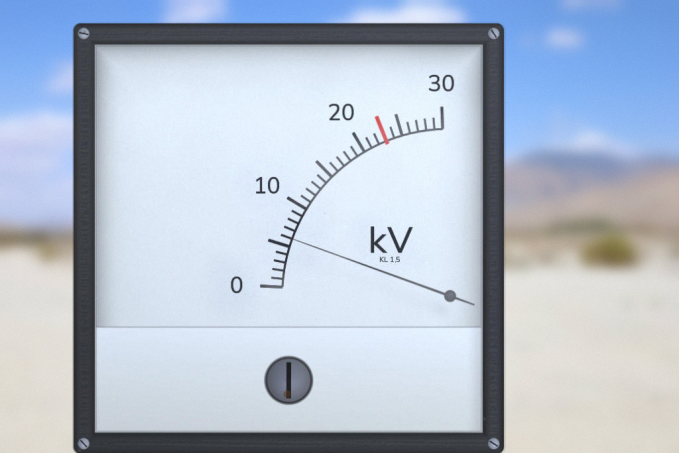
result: 6,kV
